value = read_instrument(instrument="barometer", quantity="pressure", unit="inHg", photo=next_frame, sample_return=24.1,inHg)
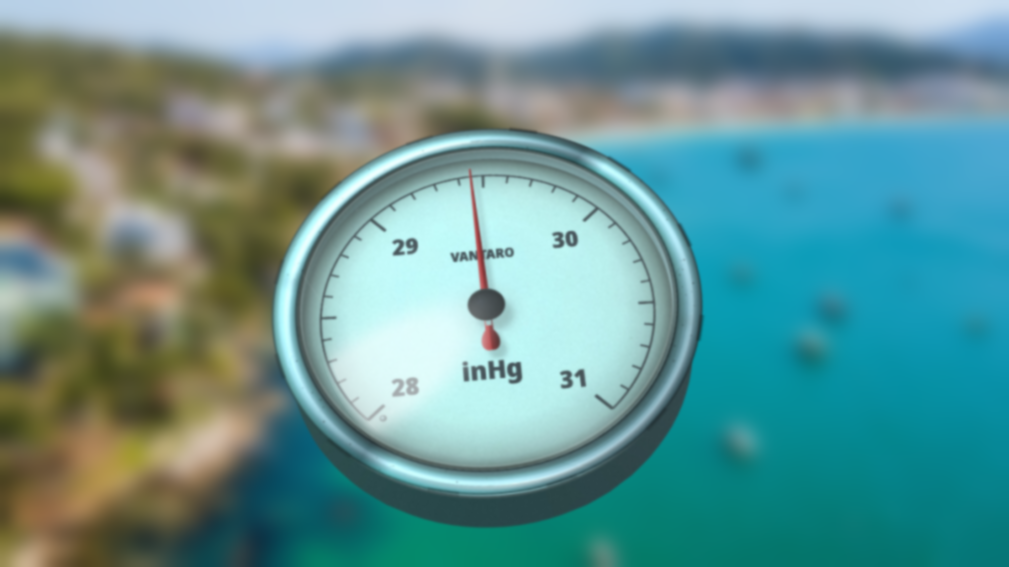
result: 29.45,inHg
